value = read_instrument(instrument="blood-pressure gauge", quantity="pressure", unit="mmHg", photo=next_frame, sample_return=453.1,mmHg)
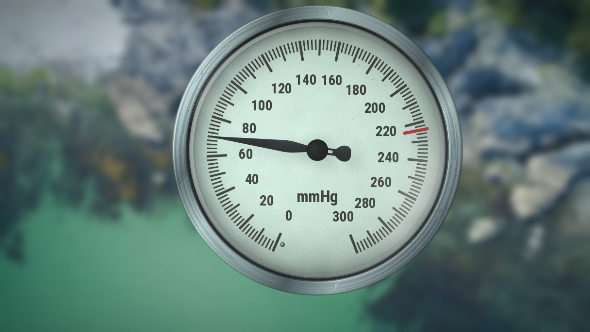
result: 70,mmHg
